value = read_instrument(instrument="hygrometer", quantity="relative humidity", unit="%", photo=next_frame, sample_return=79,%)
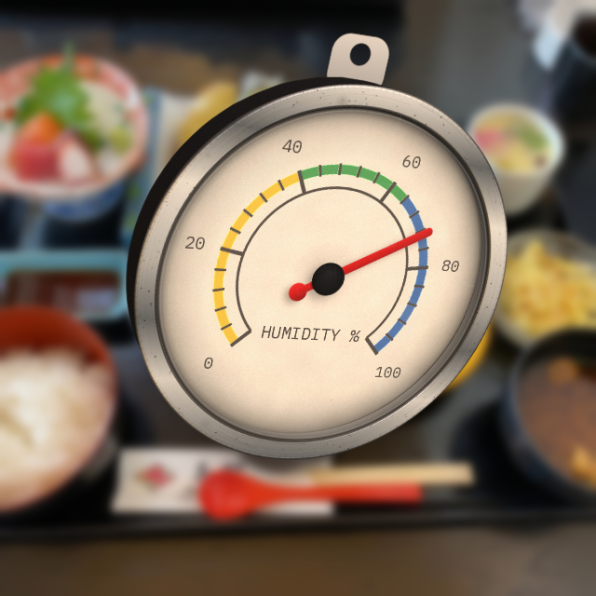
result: 72,%
